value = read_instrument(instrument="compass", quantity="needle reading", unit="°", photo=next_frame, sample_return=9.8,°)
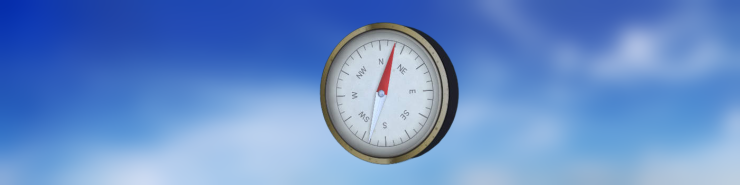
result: 20,°
